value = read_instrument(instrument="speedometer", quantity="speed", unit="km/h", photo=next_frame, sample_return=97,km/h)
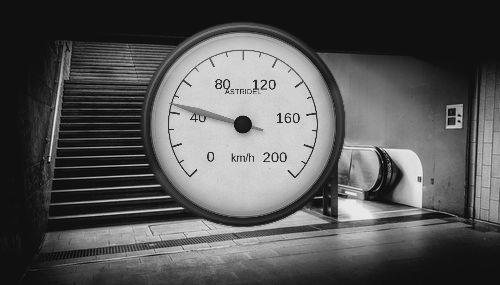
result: 45,km/h
